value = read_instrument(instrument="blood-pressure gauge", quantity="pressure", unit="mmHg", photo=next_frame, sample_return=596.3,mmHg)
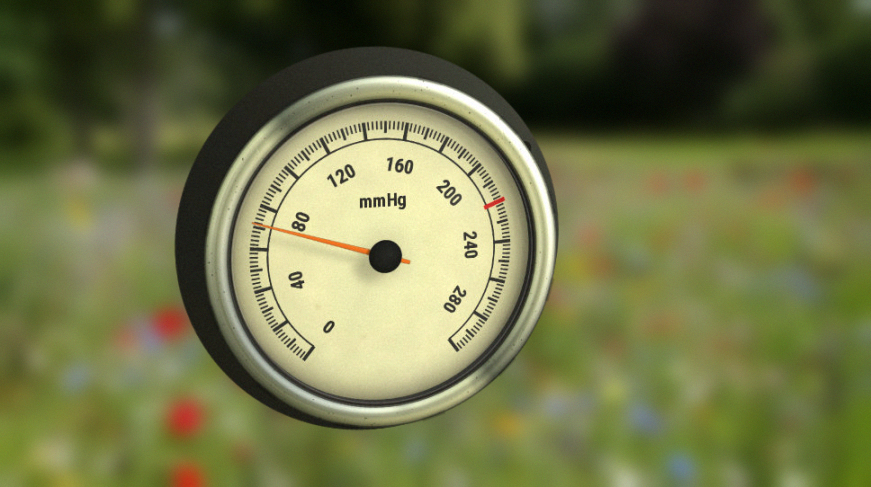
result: 72,mmHg
